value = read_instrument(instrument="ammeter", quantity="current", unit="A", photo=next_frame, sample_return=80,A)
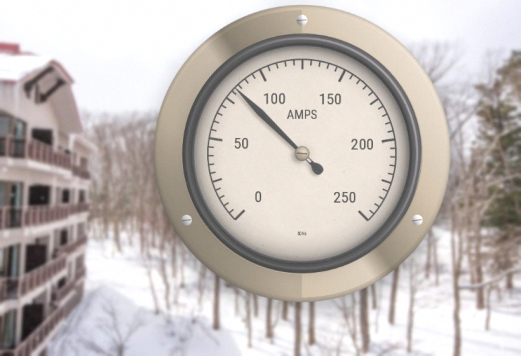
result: 82.5,A
